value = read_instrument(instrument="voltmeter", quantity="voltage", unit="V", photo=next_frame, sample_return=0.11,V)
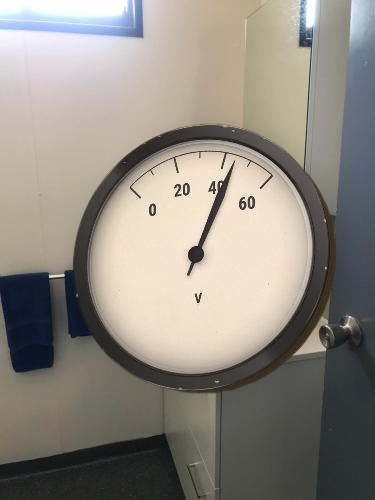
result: 45,V
